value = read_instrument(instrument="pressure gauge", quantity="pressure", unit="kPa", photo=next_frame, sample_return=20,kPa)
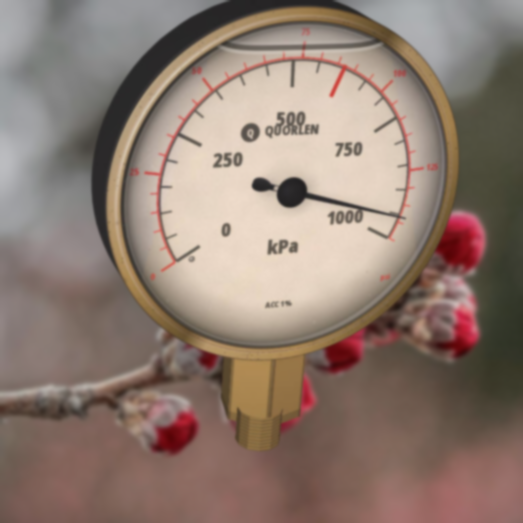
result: 950,kPa
